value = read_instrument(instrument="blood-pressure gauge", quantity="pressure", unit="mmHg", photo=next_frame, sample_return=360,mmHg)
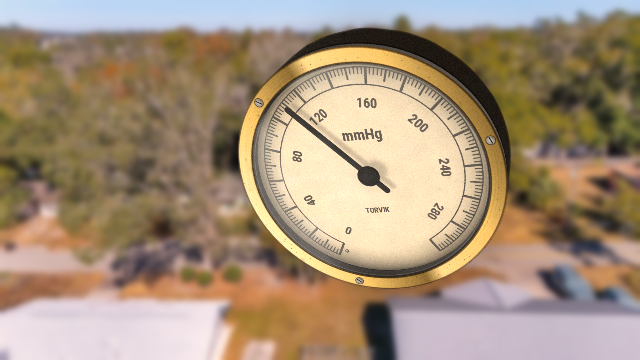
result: 110,mmHg
